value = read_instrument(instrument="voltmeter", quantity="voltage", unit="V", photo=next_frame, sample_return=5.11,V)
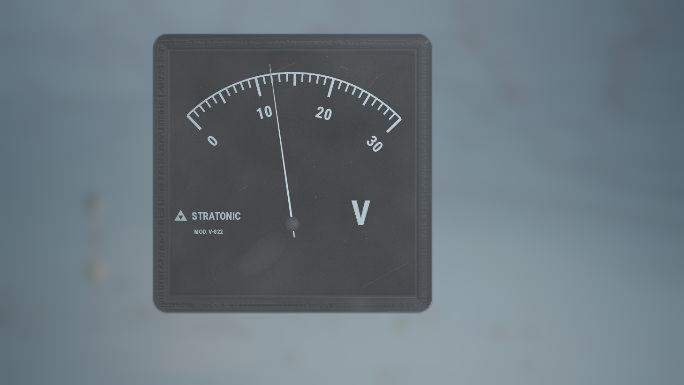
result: 12,V
